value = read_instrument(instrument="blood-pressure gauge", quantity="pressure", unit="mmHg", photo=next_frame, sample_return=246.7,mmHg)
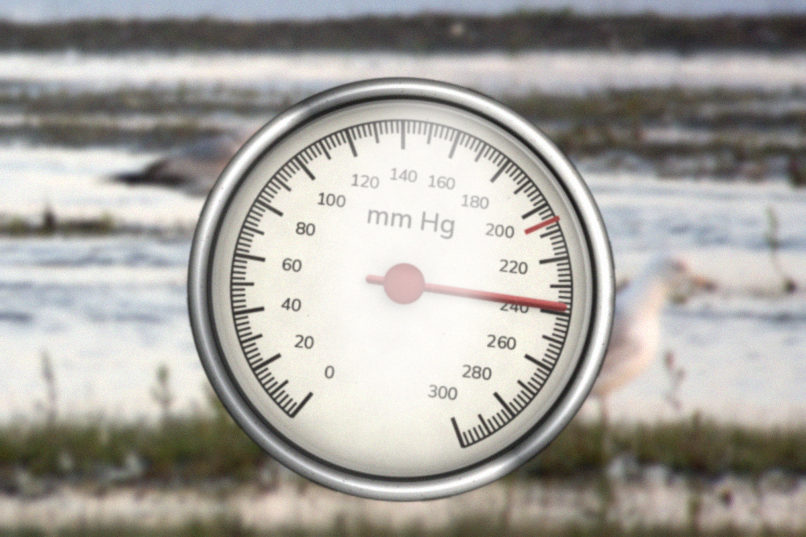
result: 238,mmHg
